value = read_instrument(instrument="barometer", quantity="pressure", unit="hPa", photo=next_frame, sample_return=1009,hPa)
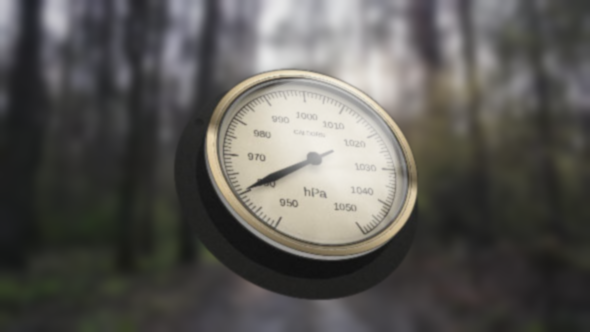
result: 960,hPa
